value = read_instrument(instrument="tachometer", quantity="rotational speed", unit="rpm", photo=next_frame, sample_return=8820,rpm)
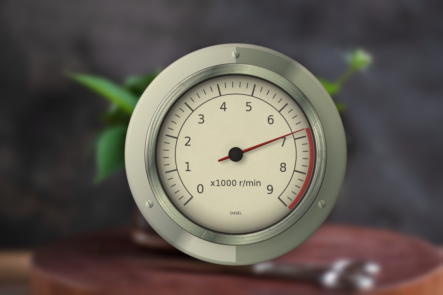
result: 6800,rpm
